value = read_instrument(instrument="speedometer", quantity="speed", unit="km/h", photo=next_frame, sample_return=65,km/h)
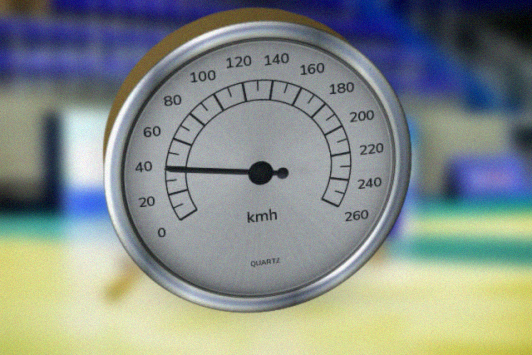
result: 40,km/h
